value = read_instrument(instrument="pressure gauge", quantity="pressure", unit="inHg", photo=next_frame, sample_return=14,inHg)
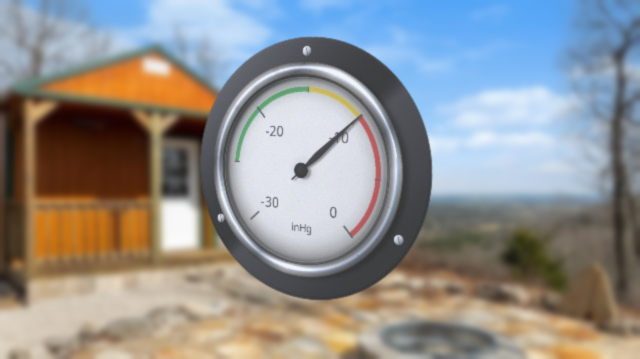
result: -10,inHg
